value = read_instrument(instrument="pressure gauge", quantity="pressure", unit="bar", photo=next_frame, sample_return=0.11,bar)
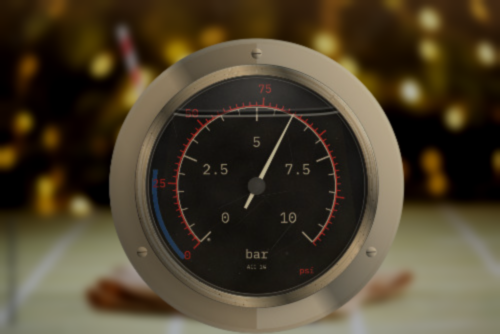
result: 6,bar
